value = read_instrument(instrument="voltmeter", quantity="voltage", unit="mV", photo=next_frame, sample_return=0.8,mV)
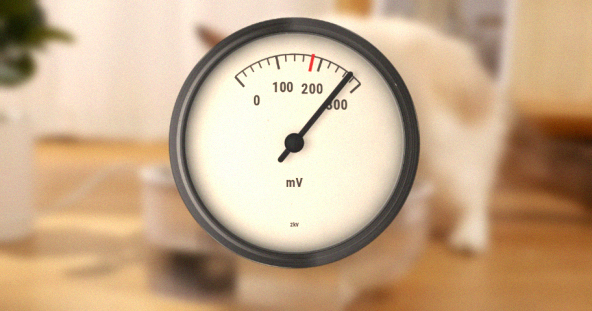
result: 270,mV
